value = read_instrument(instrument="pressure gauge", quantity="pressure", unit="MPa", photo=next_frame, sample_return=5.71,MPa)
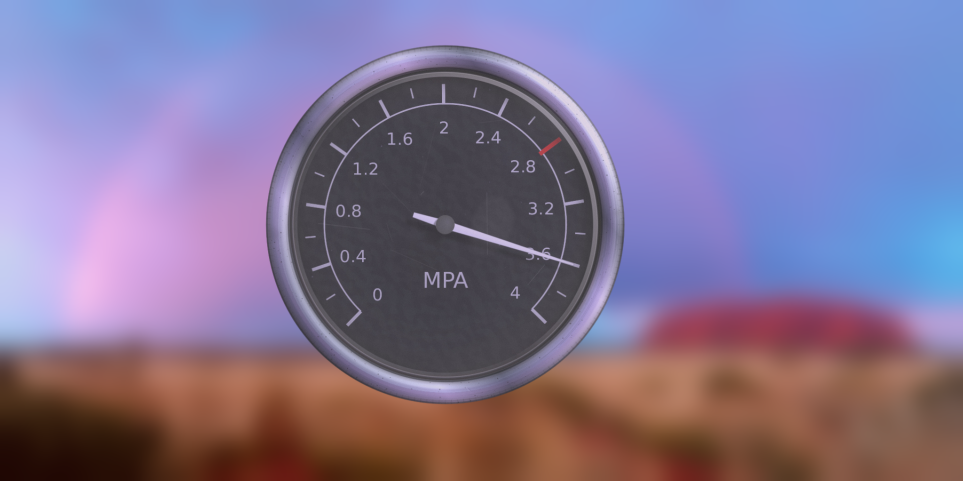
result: 3.6,MPa
